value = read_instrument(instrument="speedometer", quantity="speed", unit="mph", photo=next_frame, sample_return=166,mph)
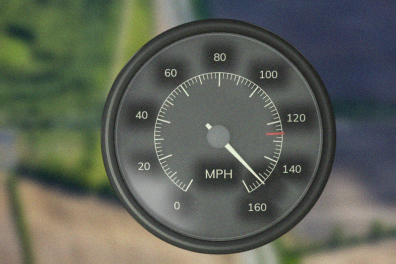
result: 152,mph
